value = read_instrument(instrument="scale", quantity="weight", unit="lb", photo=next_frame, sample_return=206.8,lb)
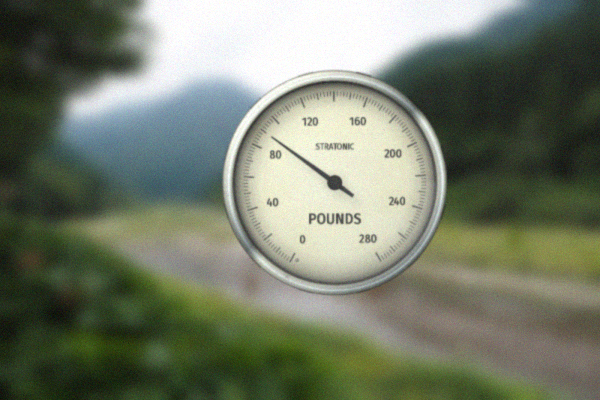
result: 90,lb
